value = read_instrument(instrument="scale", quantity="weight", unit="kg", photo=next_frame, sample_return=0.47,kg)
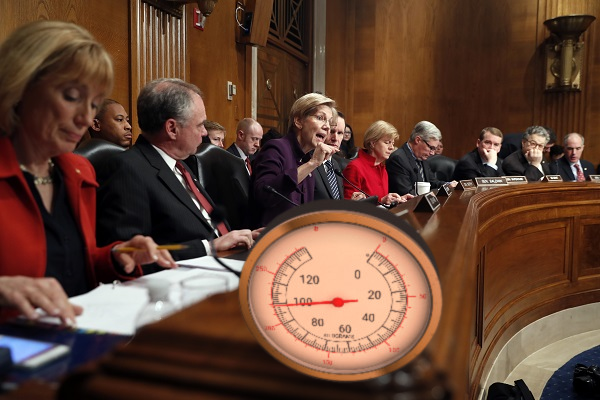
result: 100,kg
